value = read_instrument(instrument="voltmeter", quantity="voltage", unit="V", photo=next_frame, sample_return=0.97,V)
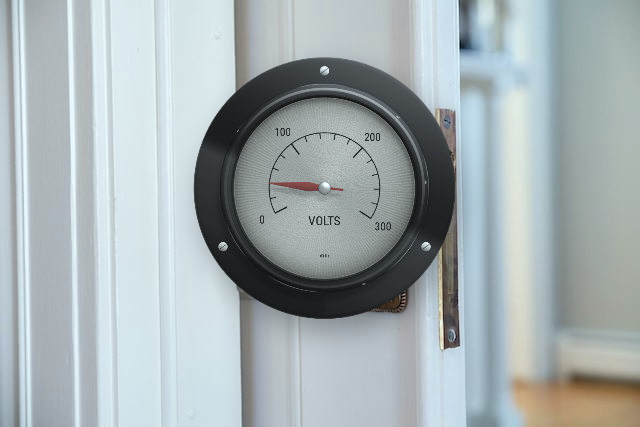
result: 40,V
